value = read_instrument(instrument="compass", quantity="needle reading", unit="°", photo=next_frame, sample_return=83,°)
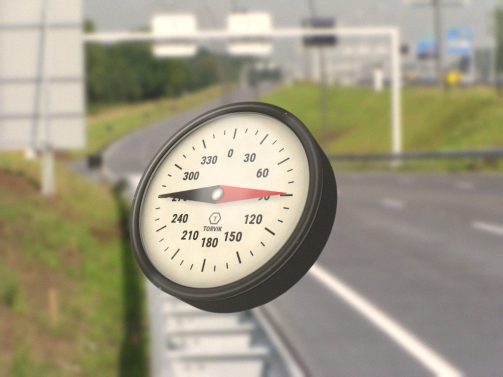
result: 90,°
